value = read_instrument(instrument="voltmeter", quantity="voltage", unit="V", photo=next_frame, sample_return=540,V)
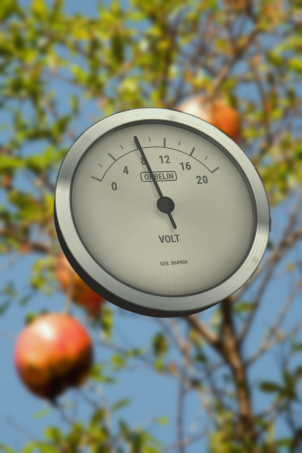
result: 8,V
